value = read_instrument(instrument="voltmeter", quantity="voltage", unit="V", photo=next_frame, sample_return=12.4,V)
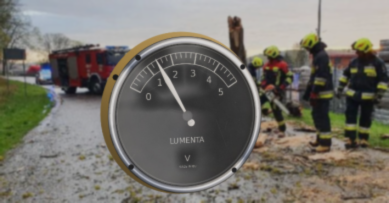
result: 1.4,V
